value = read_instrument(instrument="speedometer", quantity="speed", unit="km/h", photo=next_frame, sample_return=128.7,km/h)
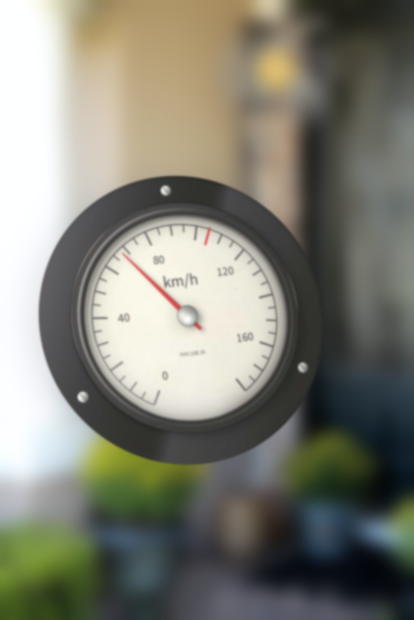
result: 67.5,km/h
